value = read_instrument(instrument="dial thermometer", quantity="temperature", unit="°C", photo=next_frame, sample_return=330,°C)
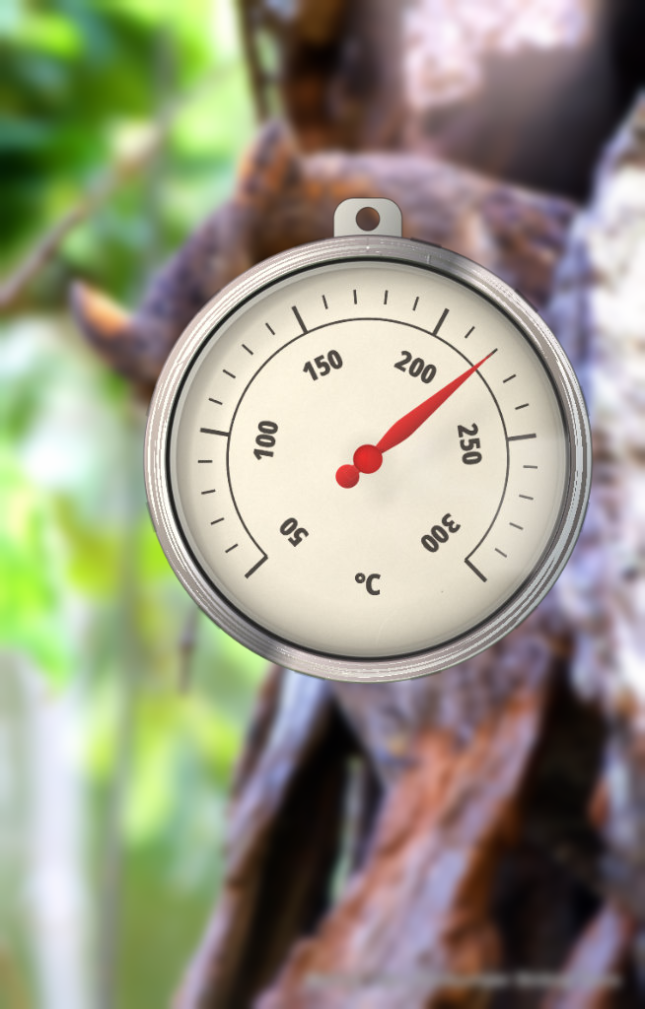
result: 220,°C
